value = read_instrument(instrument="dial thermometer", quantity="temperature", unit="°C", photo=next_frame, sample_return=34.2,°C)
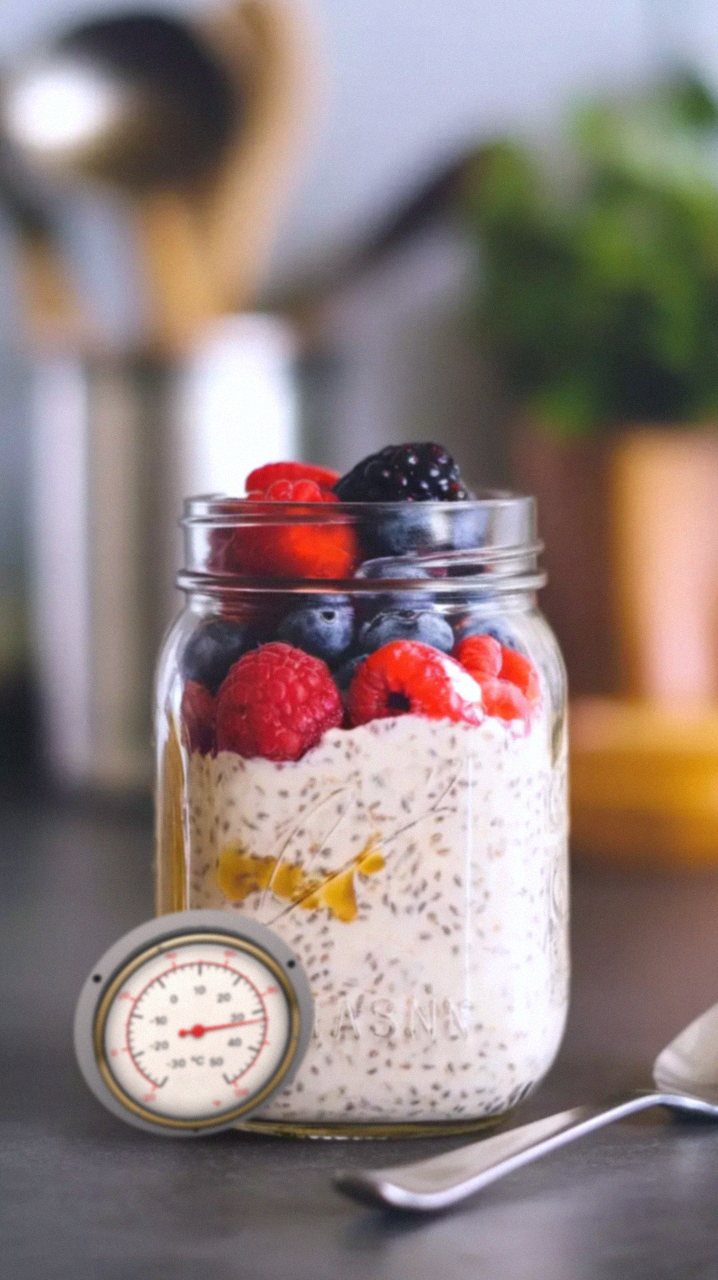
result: 32,°C
